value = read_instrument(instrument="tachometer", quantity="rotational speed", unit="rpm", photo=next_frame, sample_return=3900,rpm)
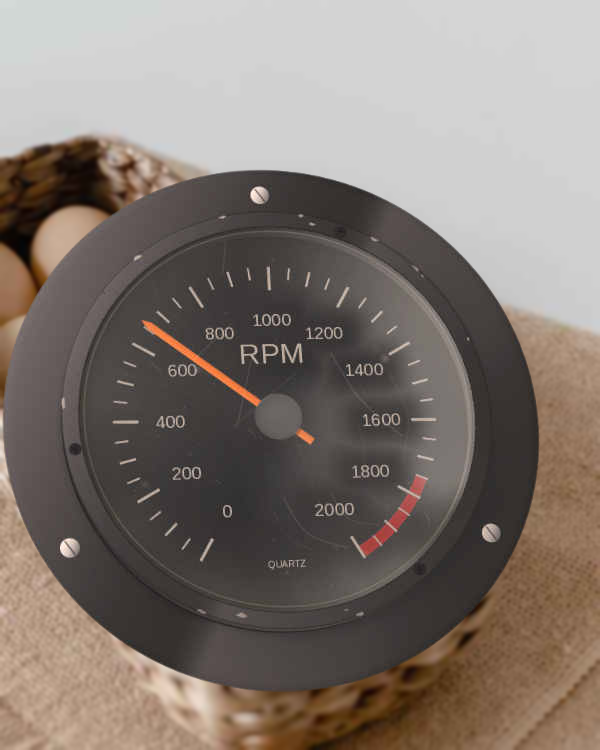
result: 650,rpm
